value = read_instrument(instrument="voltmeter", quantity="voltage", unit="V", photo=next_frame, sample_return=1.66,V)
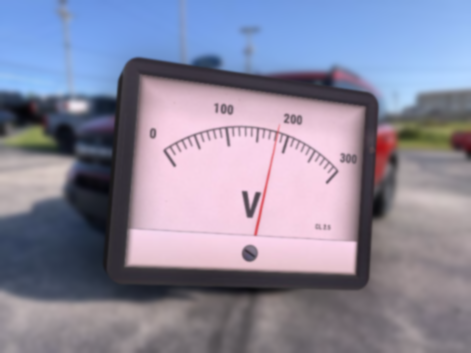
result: 180,V
